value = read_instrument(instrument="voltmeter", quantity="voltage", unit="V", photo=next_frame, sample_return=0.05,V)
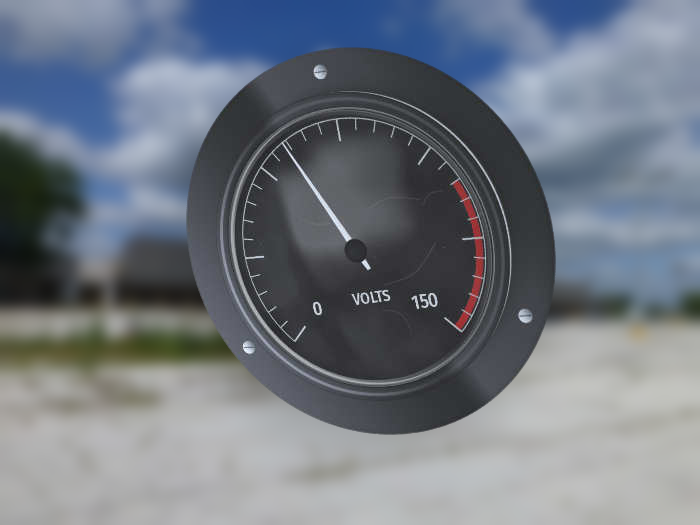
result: 60,V
